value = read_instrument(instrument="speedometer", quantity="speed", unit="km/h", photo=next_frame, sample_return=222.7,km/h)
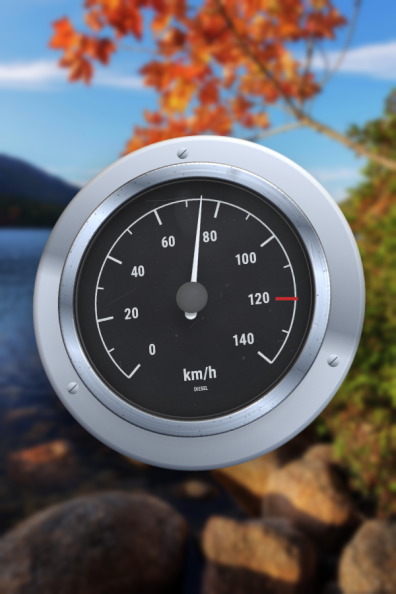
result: 75,km/h
